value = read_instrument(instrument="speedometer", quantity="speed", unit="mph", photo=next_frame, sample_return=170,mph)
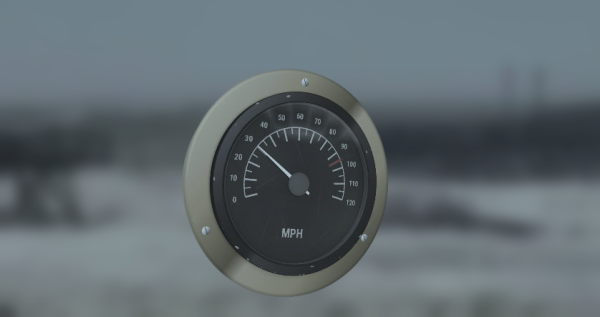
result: 30,mph
